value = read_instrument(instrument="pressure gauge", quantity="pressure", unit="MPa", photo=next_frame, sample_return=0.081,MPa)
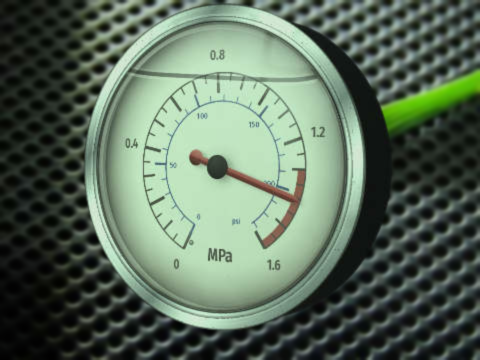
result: 1.4,MPa
